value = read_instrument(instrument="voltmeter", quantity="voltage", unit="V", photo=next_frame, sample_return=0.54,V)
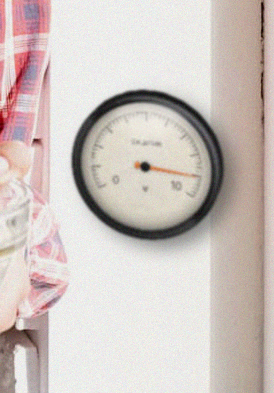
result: 9,V
